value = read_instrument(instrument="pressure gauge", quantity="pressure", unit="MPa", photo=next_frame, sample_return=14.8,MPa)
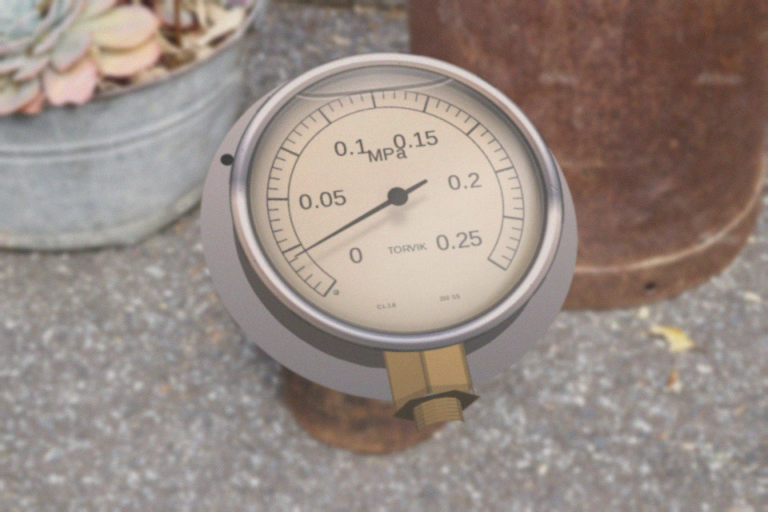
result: 0.02,MPa
